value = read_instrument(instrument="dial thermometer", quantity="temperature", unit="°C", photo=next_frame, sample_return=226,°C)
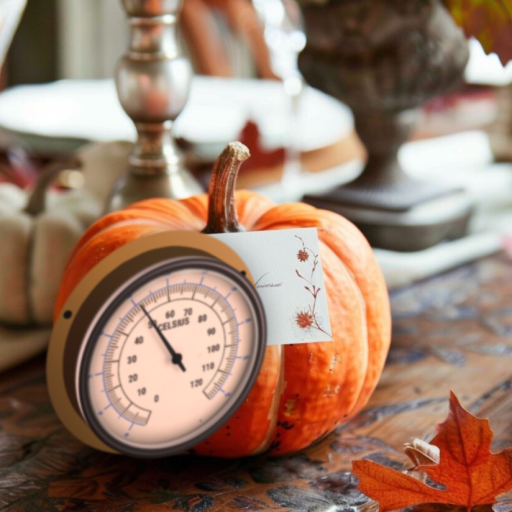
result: 50,°C
